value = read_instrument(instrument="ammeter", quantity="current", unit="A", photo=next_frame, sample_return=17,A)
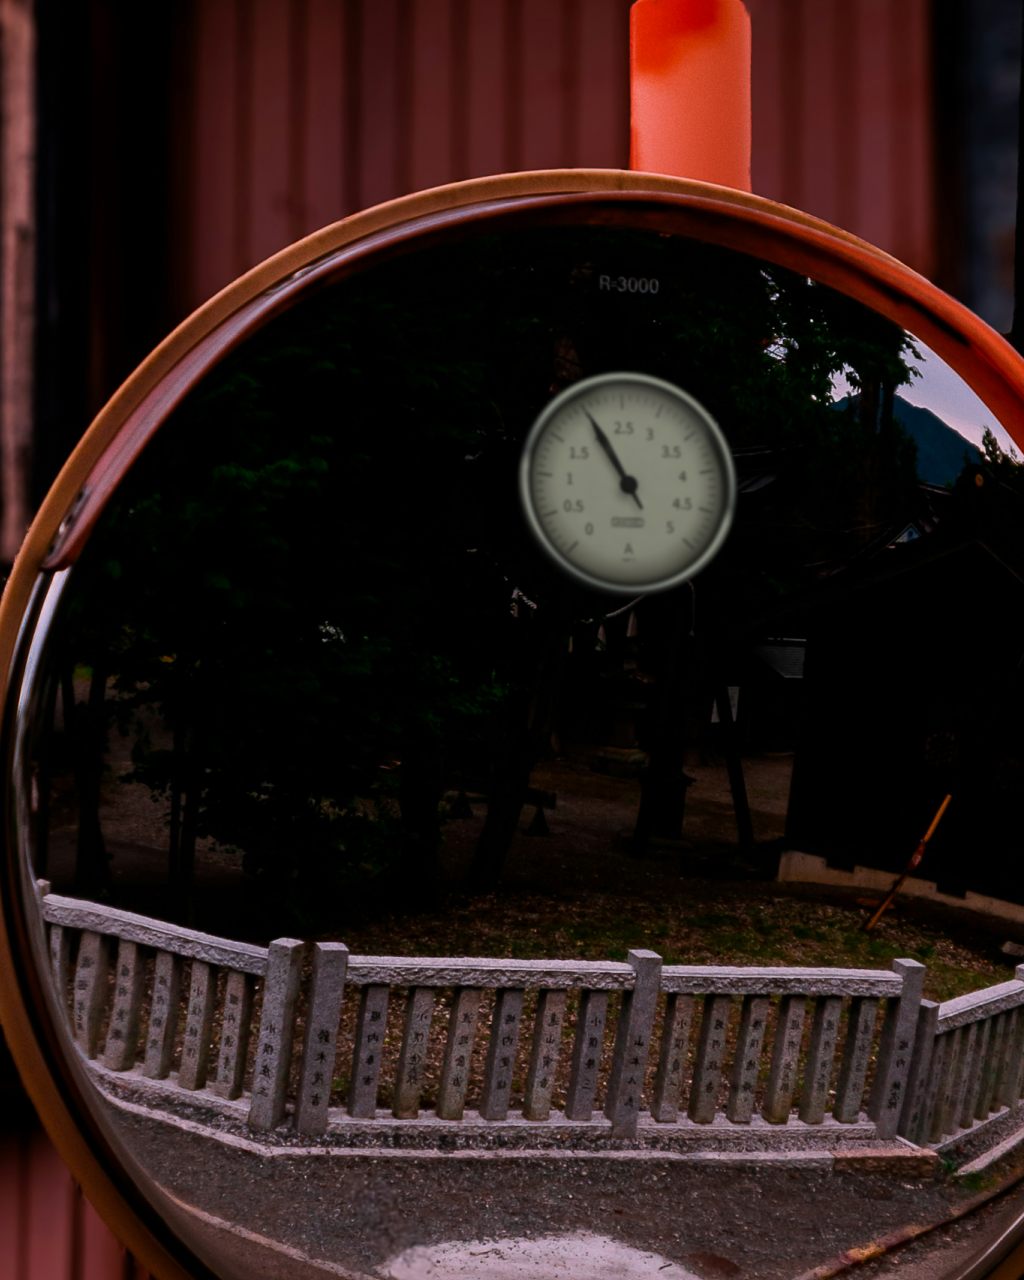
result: 2,A
